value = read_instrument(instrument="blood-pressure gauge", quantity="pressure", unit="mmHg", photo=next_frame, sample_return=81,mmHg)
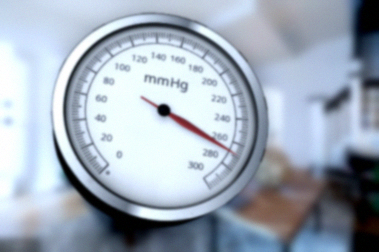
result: 270,mmHg
